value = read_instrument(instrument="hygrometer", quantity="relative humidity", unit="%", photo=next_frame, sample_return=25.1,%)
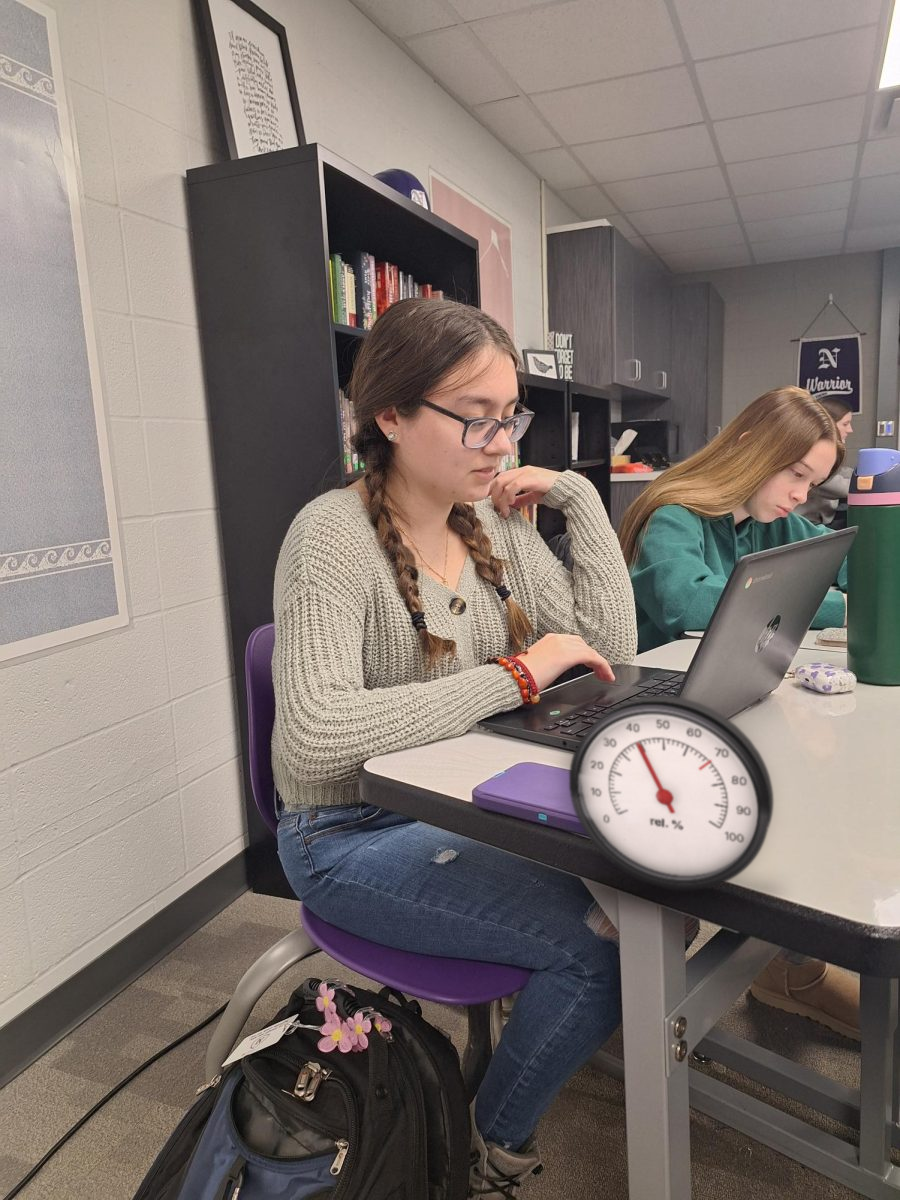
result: 40,%
